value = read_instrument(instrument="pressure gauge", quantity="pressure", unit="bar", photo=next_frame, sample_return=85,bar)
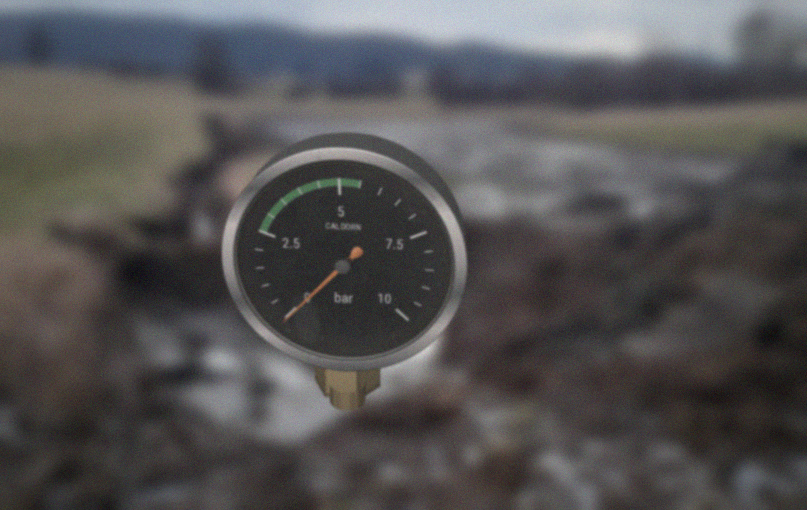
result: 0,bar
